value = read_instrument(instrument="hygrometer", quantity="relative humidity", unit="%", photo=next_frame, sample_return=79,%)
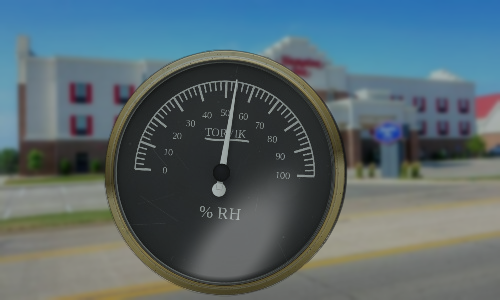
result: 54,%
